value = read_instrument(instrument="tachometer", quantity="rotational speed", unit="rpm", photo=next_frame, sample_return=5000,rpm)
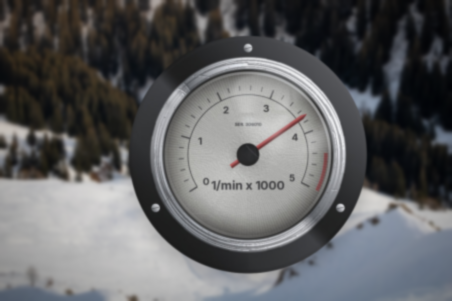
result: 3700,rpm
